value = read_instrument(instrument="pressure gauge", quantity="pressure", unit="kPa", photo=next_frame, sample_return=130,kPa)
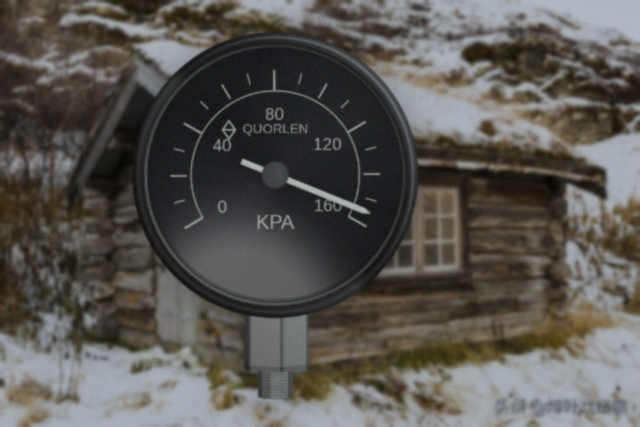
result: 155,kPa
